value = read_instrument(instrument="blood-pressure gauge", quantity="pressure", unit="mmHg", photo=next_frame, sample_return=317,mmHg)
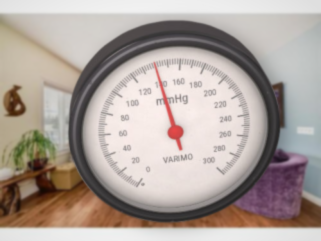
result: 140,mmHg
